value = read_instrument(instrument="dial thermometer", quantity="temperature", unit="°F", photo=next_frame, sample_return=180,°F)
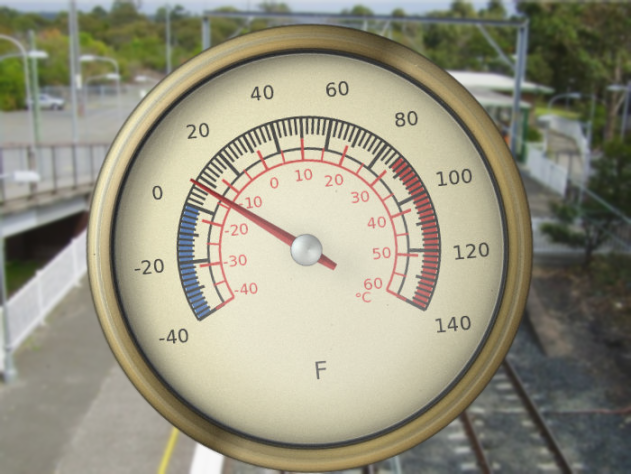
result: 8,°F
